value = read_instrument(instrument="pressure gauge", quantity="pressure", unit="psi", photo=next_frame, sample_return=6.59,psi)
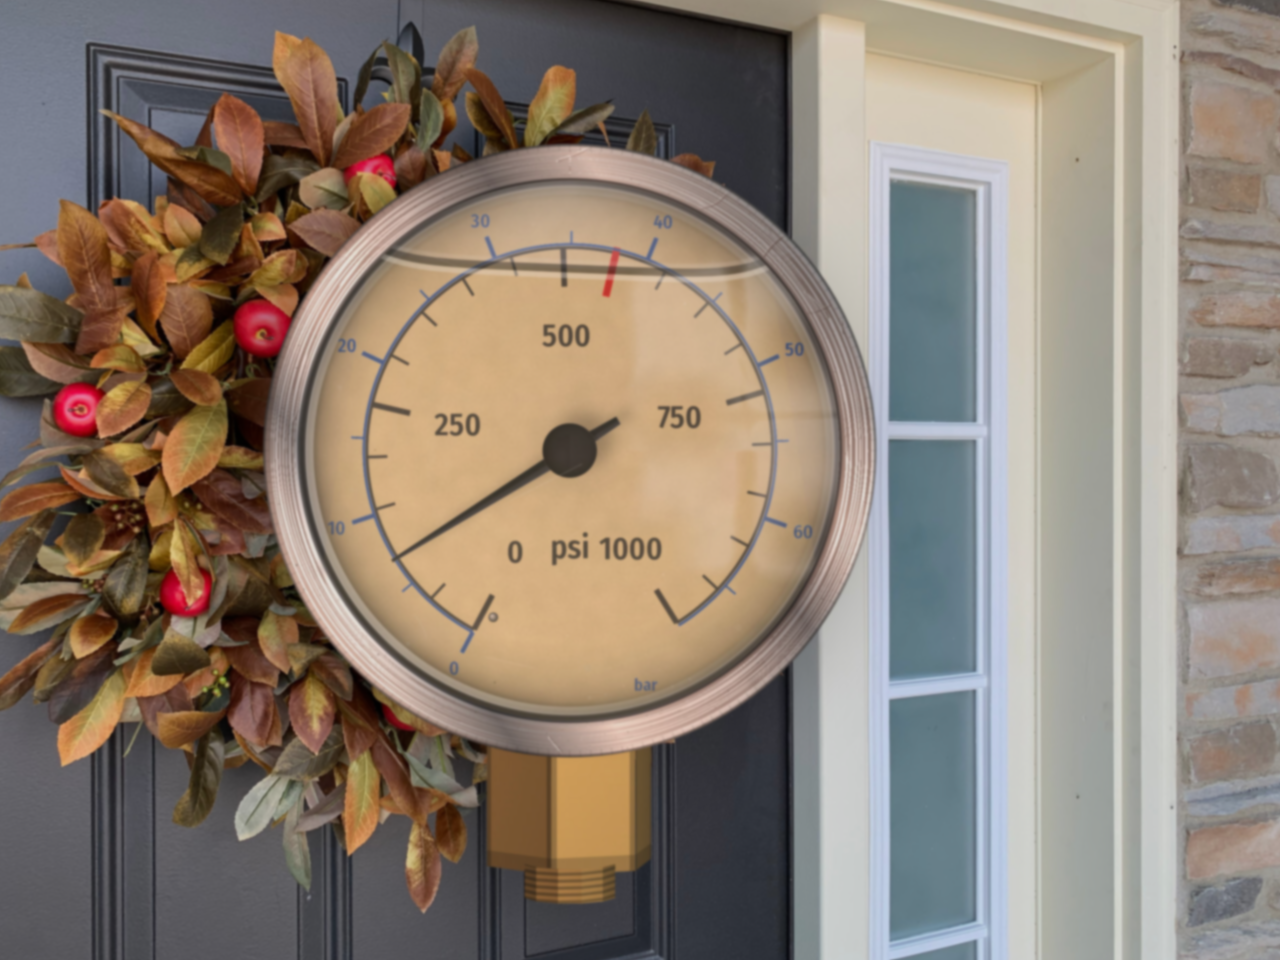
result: 100,psi
